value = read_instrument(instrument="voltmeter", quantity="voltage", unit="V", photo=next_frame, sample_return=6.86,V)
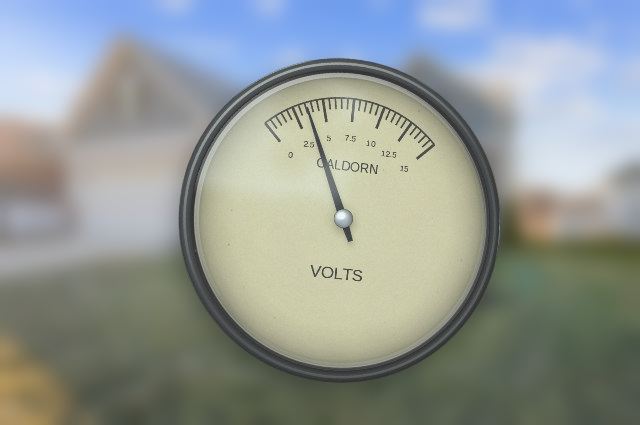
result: 3.5,V
